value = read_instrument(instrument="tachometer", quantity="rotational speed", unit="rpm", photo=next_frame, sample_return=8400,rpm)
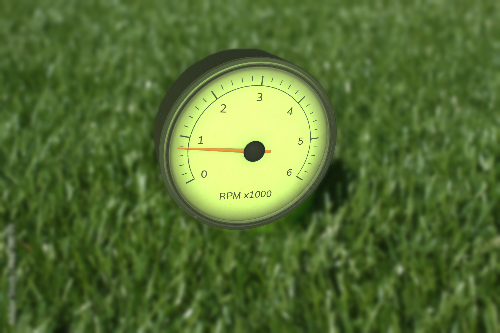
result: 800,rpm
